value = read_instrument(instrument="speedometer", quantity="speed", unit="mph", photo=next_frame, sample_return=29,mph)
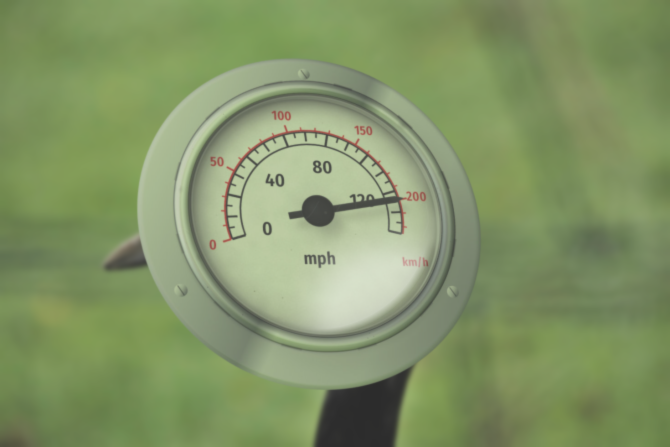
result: 125,mph
